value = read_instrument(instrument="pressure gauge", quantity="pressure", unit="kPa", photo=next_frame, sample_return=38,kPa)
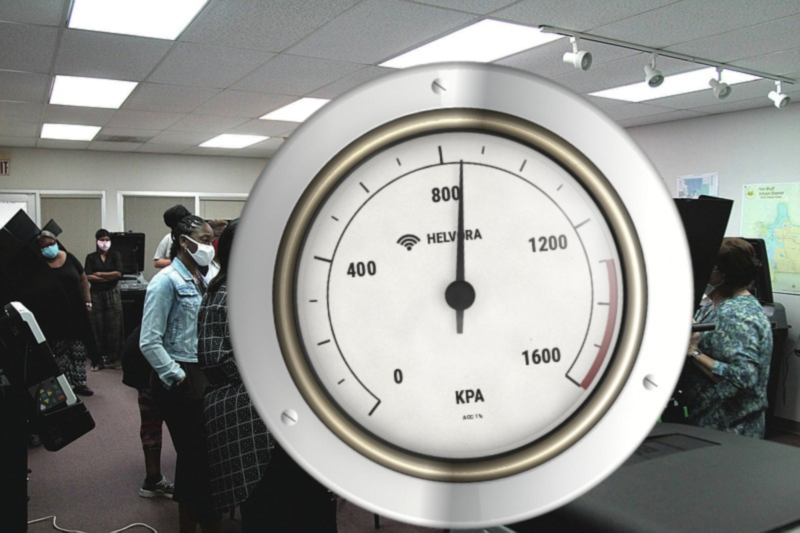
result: 850,kPa
